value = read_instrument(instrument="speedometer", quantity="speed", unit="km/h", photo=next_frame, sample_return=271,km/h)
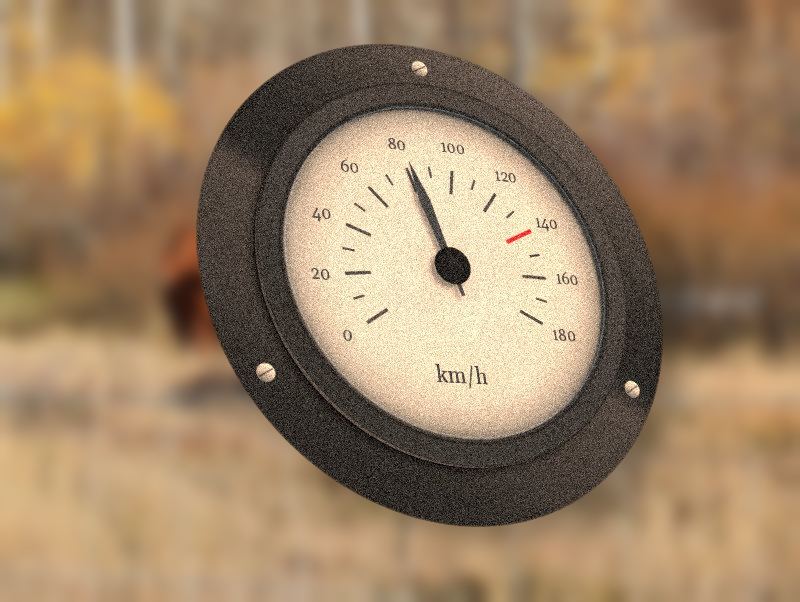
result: 80,km/h
